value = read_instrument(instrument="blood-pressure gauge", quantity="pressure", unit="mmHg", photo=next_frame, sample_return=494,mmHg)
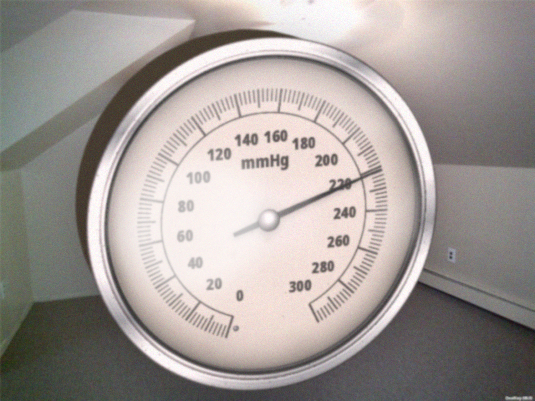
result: 220,mmHg
